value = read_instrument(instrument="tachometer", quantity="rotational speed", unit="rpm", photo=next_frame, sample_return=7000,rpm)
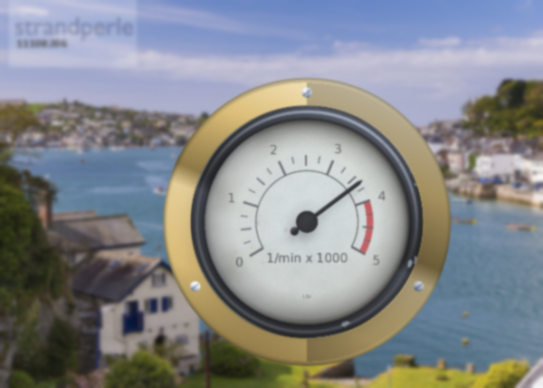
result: 3625,rpm
